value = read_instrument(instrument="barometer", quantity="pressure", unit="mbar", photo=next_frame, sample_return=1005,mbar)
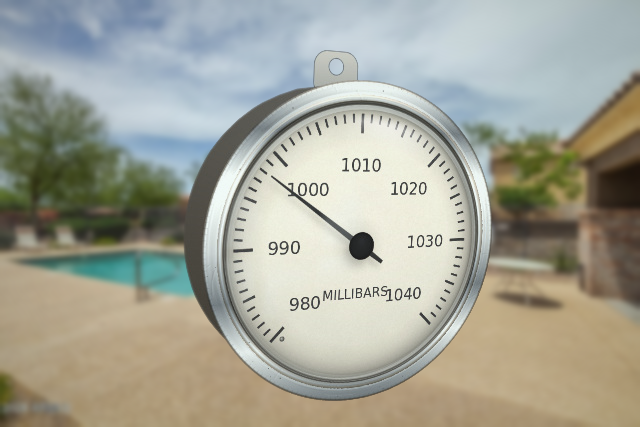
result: 998,mbar
